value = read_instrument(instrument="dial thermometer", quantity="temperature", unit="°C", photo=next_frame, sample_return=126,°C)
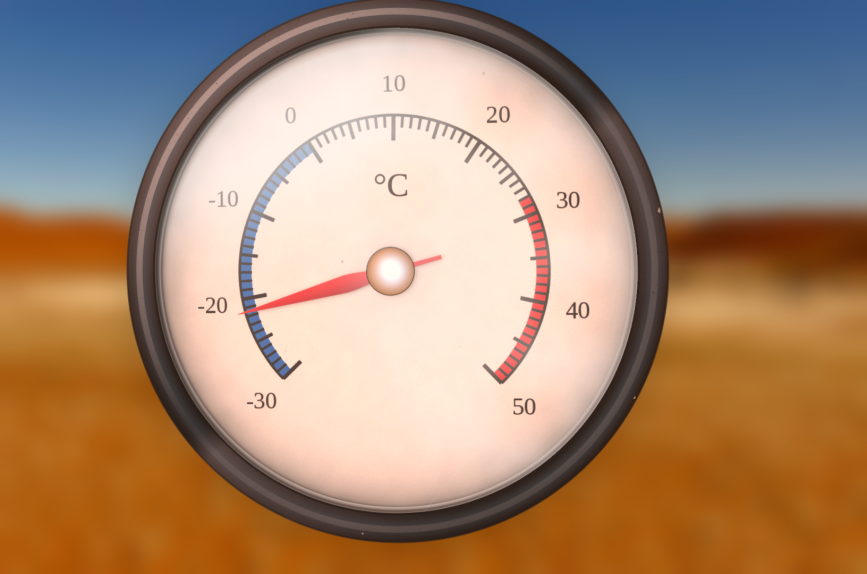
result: -21.5,°C
